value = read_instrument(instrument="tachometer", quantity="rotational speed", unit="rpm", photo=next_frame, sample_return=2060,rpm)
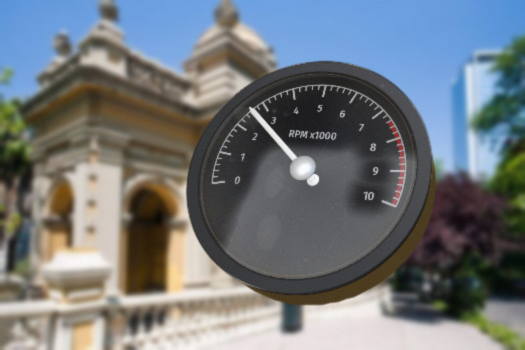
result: 2600,rpm
